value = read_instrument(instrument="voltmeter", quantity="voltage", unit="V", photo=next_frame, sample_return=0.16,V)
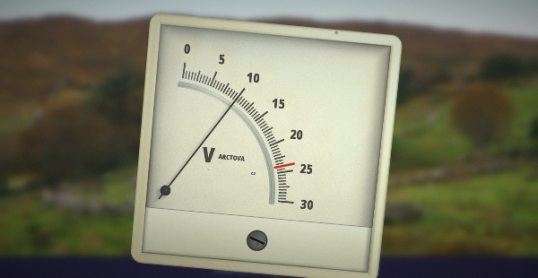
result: 10,V
